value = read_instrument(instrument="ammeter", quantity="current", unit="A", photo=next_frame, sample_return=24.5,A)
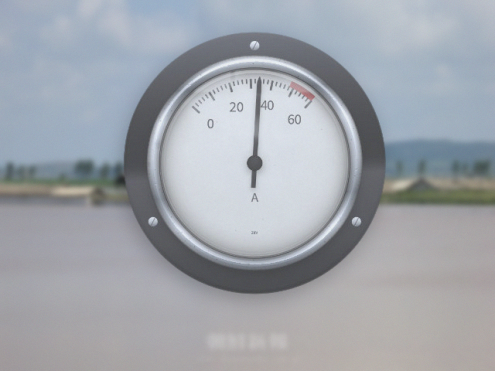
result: 34,A
